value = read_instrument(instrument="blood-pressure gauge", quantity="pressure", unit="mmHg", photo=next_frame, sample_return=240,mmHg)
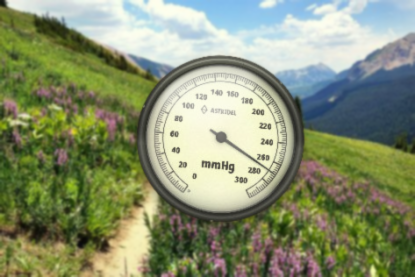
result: 270,mmHg
